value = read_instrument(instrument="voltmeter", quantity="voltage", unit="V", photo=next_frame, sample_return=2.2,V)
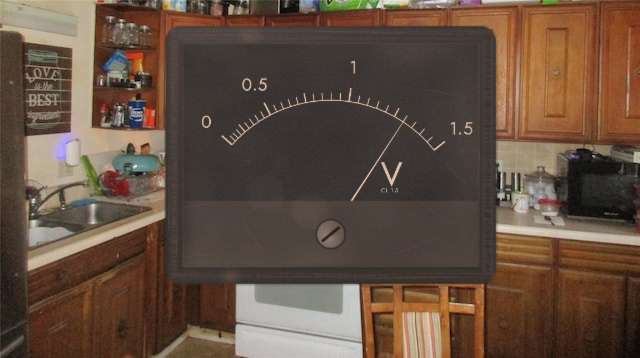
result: 1.3,V
